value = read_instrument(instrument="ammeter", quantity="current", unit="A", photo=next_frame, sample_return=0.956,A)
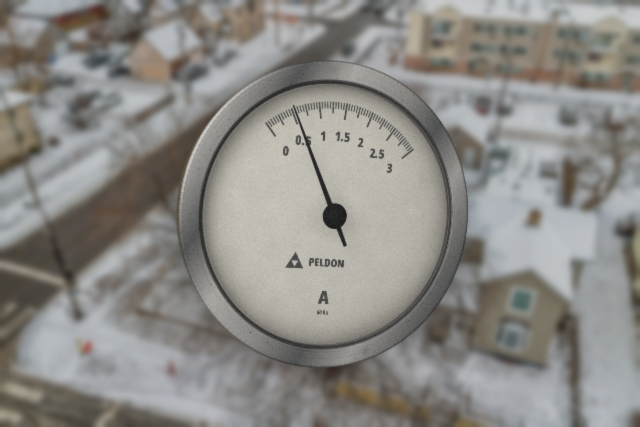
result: 0.5,A
